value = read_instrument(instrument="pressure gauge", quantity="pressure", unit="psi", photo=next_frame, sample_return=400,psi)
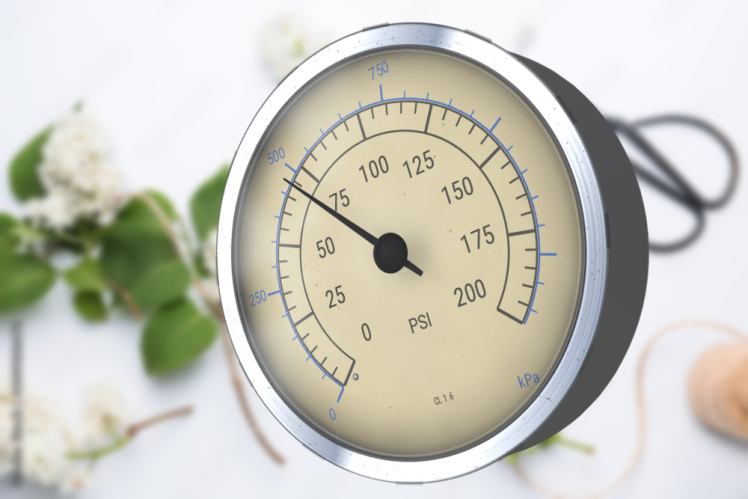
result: 70,psi
